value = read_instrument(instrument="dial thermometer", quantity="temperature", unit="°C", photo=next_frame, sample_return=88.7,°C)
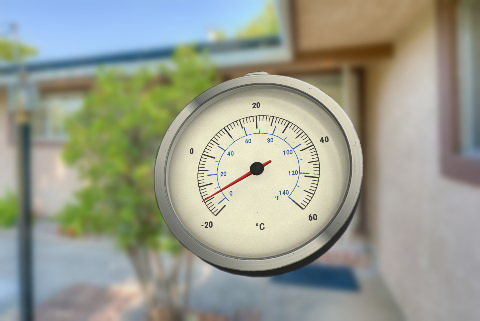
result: -15,°C
